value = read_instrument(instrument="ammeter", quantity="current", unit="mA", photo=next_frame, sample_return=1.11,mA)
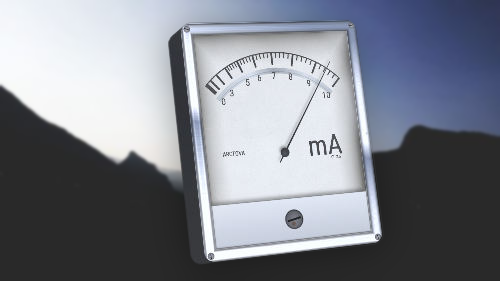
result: 9.4,mA
